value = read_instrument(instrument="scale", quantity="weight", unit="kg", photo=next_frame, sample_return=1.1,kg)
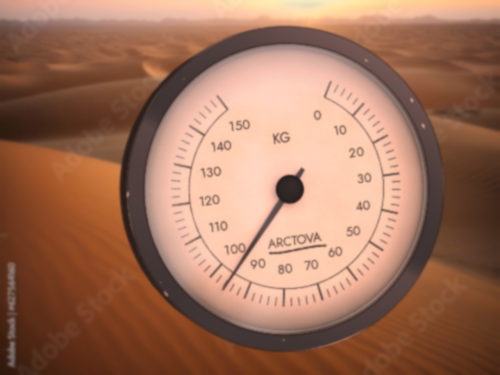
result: 96,kg
